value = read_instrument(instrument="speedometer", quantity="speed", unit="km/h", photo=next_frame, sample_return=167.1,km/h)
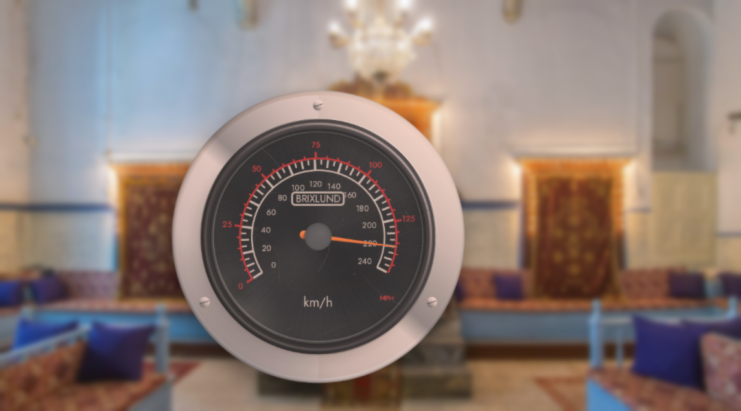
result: 220,km/h
